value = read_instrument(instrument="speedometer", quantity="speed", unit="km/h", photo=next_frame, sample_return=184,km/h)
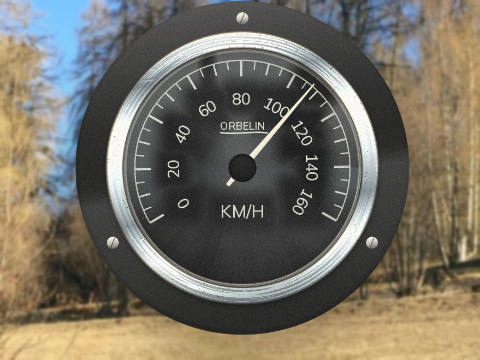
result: 107.5,km/h
